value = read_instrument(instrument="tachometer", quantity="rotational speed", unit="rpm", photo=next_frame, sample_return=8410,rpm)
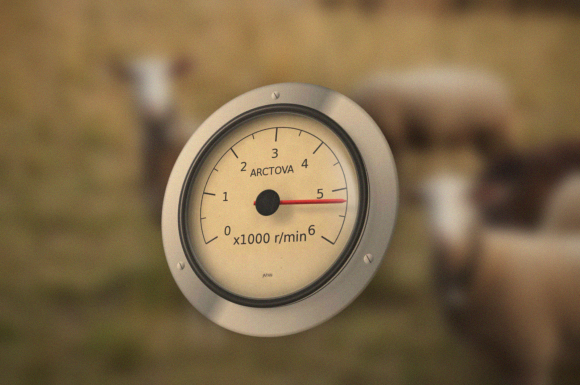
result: 5250,rpm
